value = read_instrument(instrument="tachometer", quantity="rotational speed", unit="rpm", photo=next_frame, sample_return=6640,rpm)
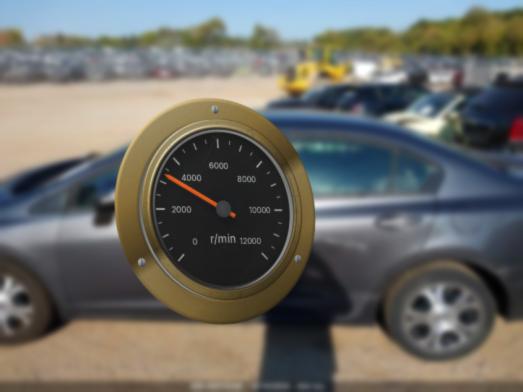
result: 3250,rpm
